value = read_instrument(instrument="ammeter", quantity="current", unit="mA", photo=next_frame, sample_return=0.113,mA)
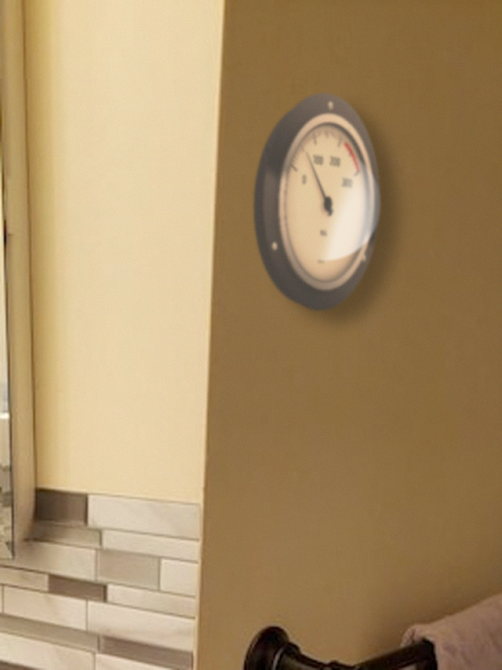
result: 50,mA
